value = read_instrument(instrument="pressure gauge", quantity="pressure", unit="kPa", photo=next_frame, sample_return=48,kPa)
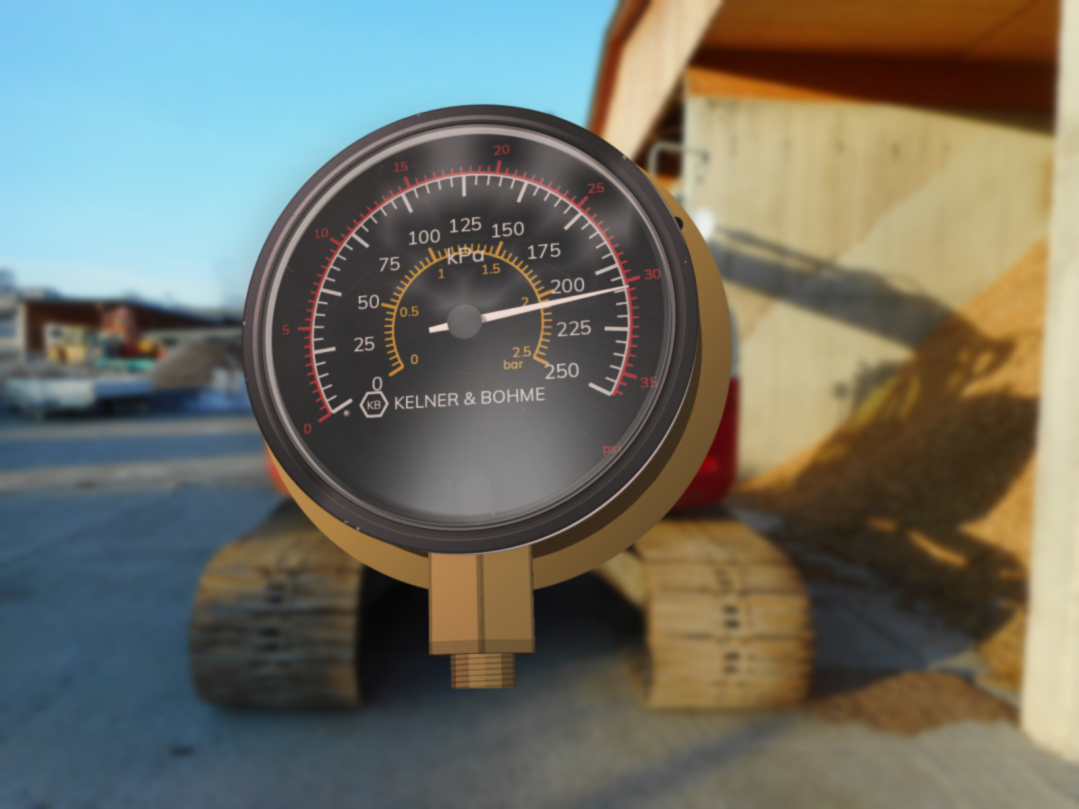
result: 210,kPa
